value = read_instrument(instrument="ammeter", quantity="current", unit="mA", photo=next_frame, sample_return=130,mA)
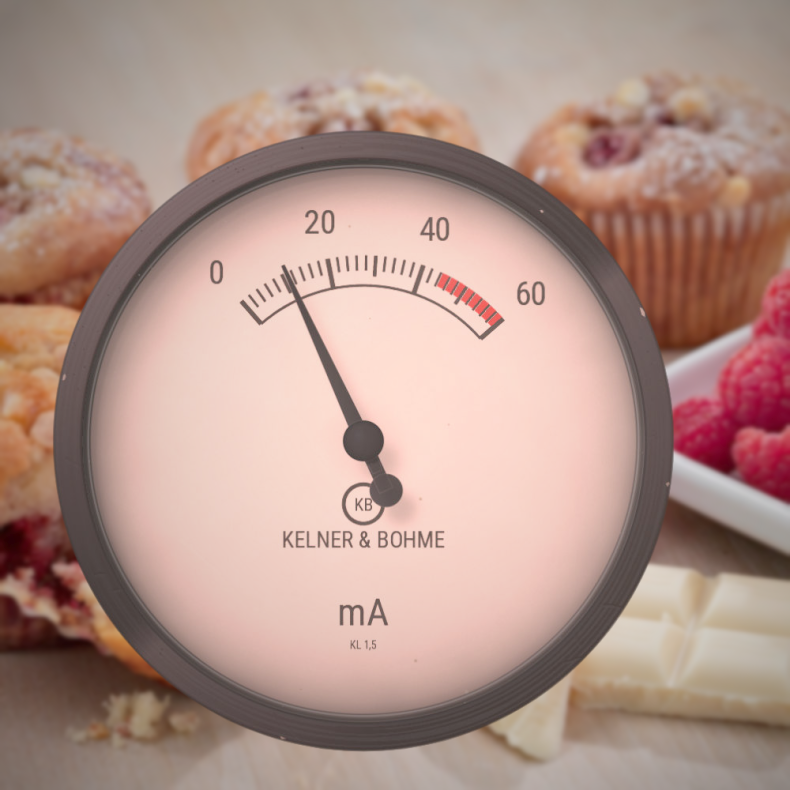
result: 11,mA
